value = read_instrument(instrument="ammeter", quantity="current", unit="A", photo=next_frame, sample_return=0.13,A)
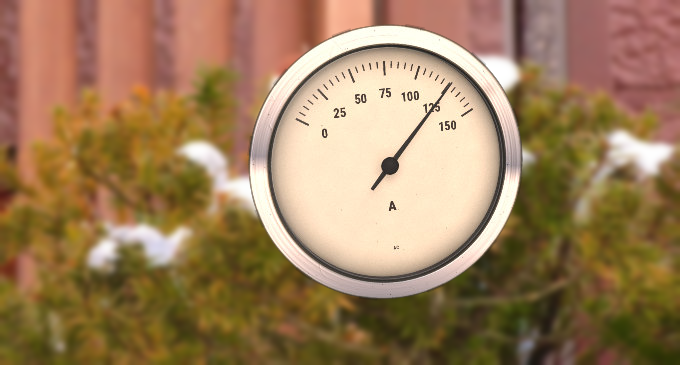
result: 125,A
